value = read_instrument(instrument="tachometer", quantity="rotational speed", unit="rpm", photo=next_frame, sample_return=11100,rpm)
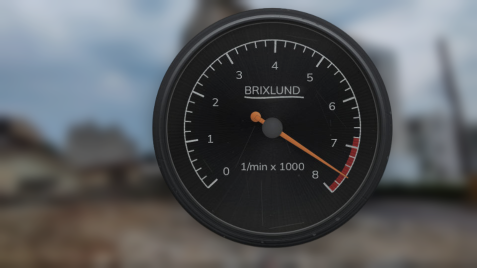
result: 7600,rpm
